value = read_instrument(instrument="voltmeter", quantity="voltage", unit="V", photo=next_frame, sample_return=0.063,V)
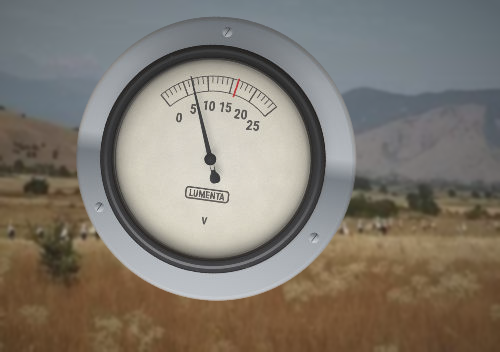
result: 7,V
